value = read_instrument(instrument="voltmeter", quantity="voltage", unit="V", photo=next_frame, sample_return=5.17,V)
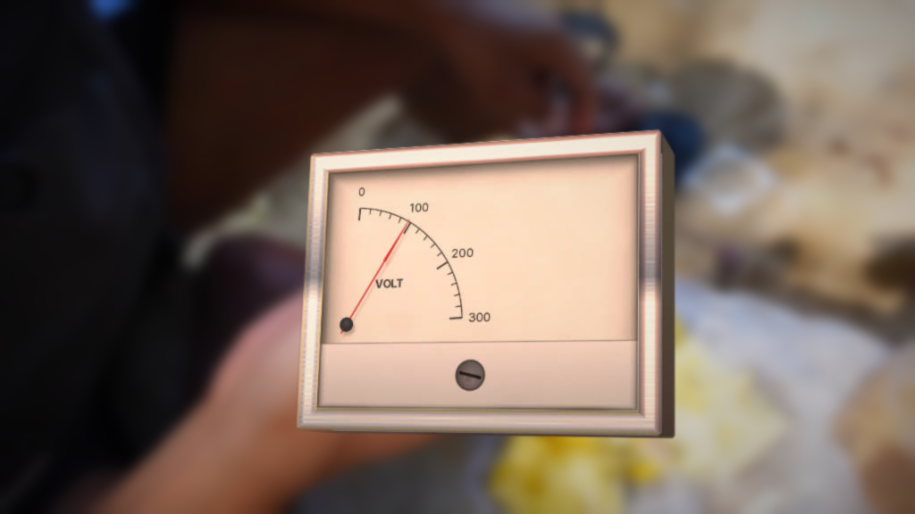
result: 100,V
